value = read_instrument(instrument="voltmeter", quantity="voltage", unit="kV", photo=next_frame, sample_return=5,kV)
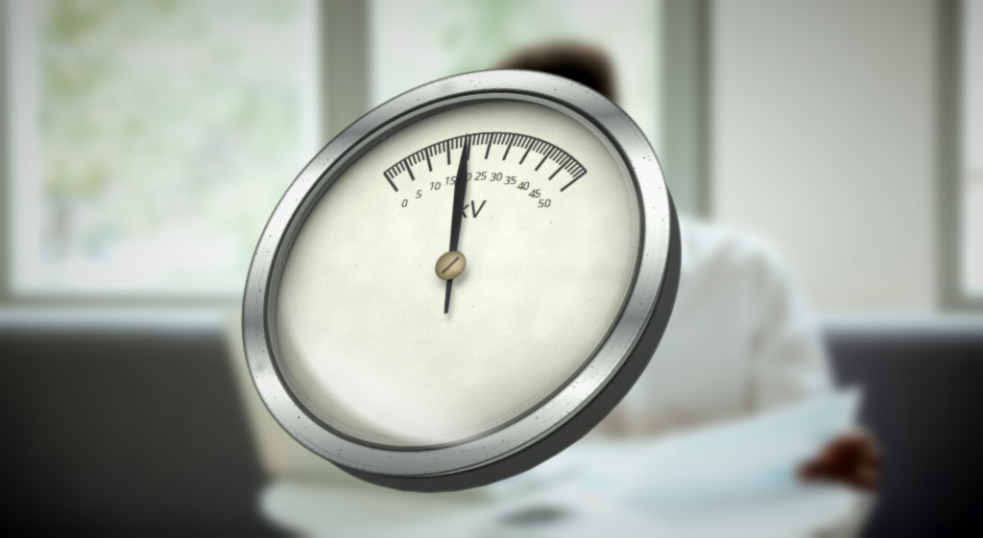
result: 20,kV
